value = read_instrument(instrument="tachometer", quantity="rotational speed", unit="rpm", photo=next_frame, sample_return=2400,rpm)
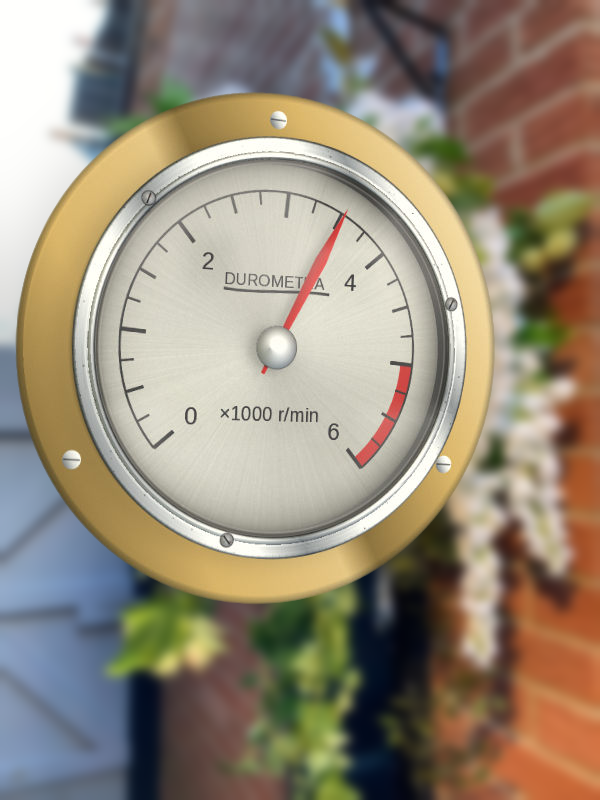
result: 3500,rpm
